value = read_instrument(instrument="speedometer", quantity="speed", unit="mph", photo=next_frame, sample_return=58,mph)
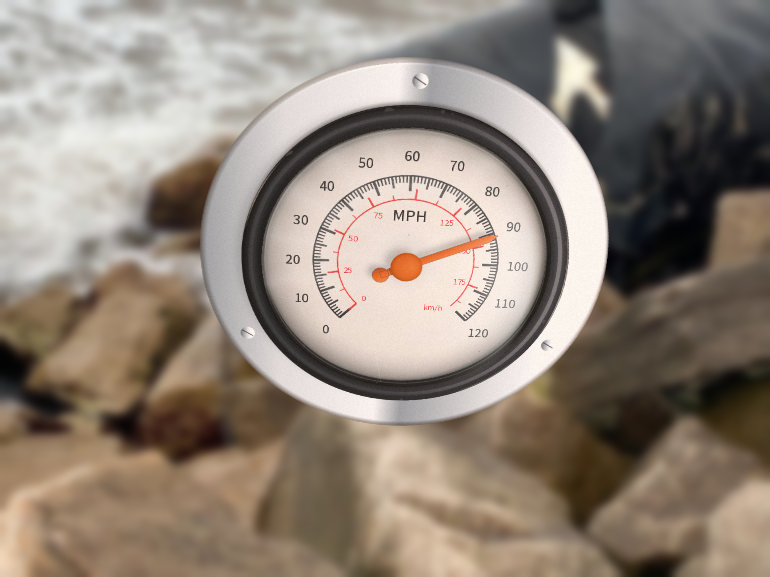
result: 90,mph
